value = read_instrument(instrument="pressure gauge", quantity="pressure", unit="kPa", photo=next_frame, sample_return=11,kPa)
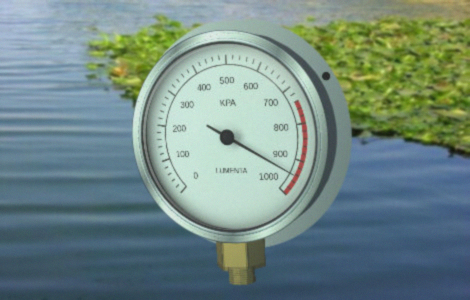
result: 940,kPa
